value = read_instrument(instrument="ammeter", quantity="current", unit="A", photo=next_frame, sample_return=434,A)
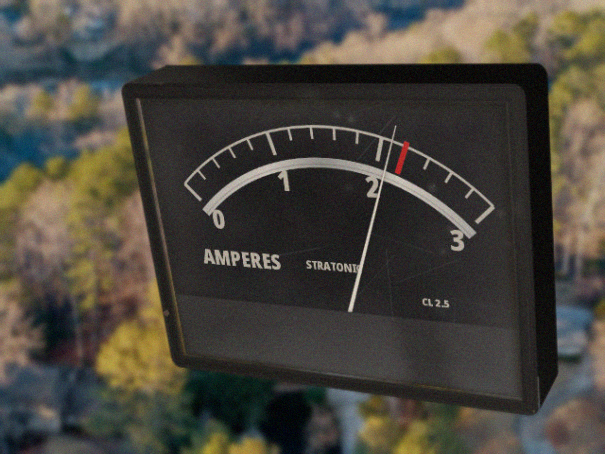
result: 2.1,A
